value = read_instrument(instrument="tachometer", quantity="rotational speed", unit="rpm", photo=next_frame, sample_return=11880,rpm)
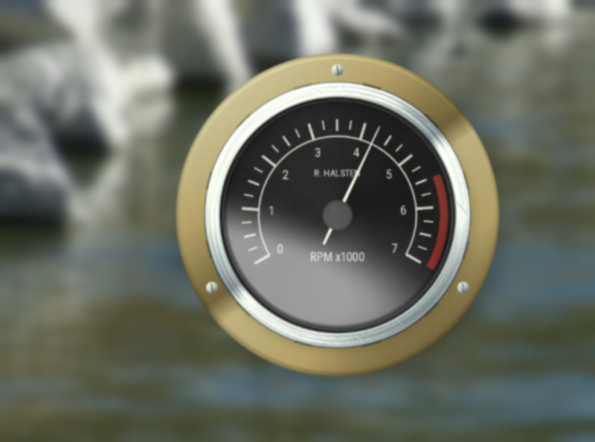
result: 4250,rpm
